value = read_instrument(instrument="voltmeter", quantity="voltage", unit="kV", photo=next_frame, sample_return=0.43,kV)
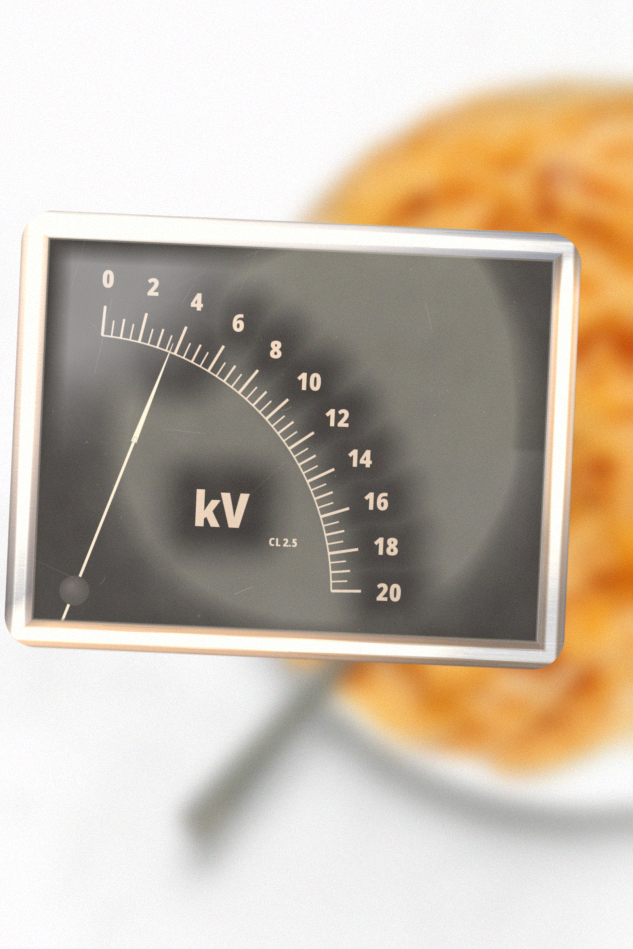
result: 3.75,kV
